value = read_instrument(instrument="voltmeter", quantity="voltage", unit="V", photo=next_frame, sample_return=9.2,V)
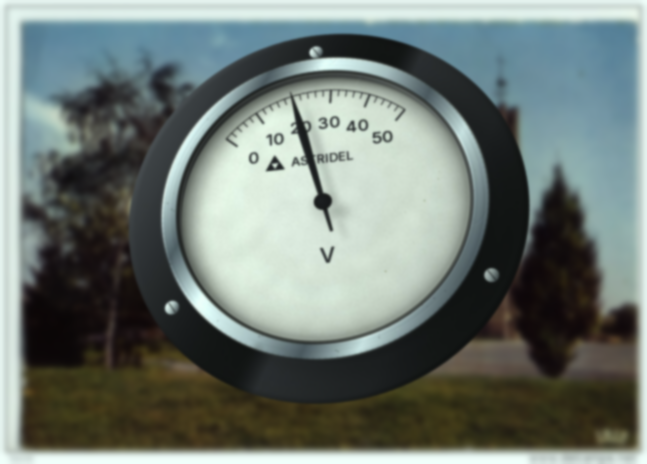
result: 20,V
